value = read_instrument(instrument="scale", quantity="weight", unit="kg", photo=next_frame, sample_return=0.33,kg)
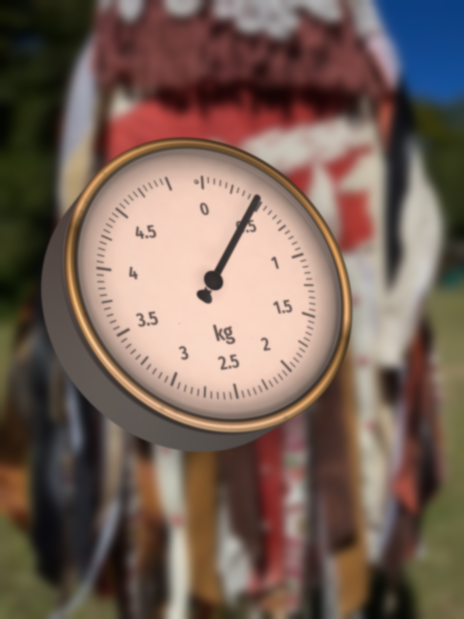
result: 0.45,kg
